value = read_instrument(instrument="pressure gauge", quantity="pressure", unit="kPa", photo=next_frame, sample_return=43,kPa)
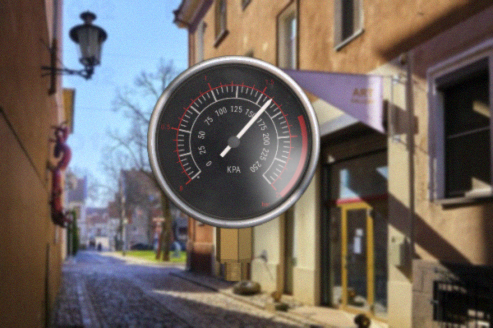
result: 160,kPa
